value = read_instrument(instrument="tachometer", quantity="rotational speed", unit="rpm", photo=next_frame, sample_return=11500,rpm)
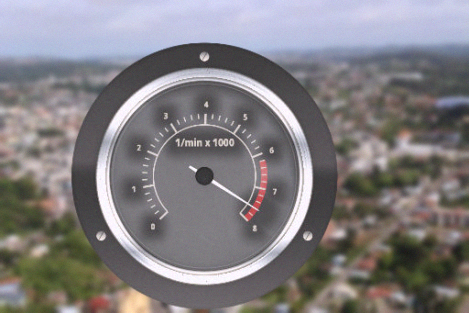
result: 7600,rpm
